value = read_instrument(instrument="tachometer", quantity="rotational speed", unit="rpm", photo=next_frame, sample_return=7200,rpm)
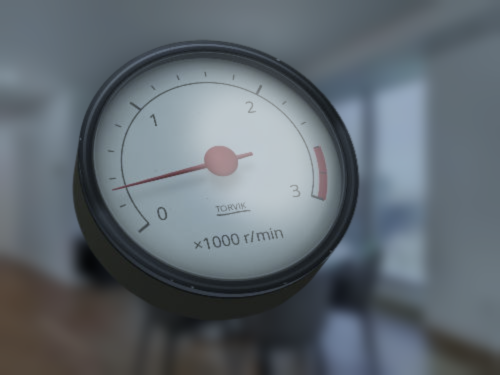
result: 300,rpm
